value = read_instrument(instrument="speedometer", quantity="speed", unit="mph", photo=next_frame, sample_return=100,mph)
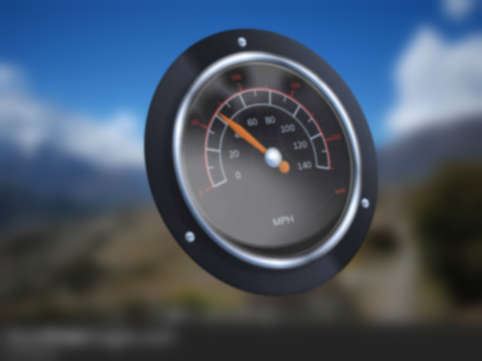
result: 40,mph
